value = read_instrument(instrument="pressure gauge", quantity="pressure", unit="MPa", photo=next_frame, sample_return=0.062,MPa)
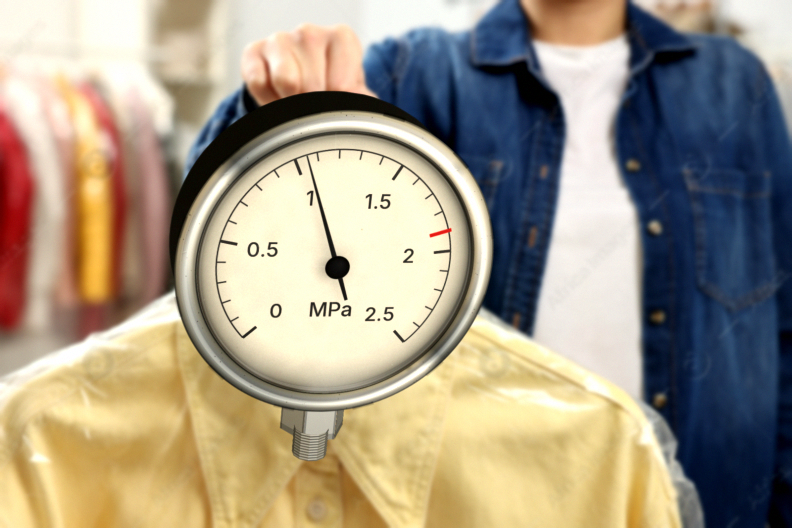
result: 1.05,MPa
